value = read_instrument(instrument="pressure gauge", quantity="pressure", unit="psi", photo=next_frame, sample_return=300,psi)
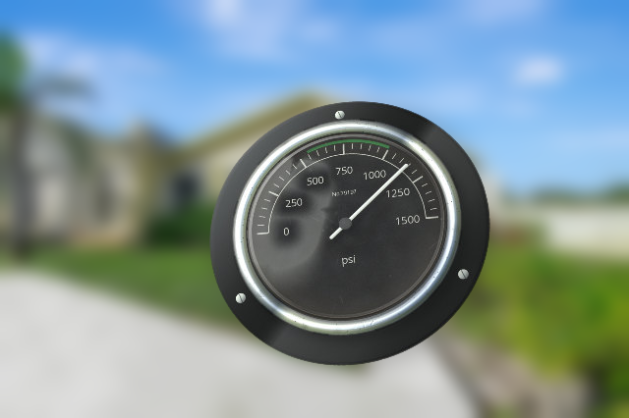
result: 1150,psi
